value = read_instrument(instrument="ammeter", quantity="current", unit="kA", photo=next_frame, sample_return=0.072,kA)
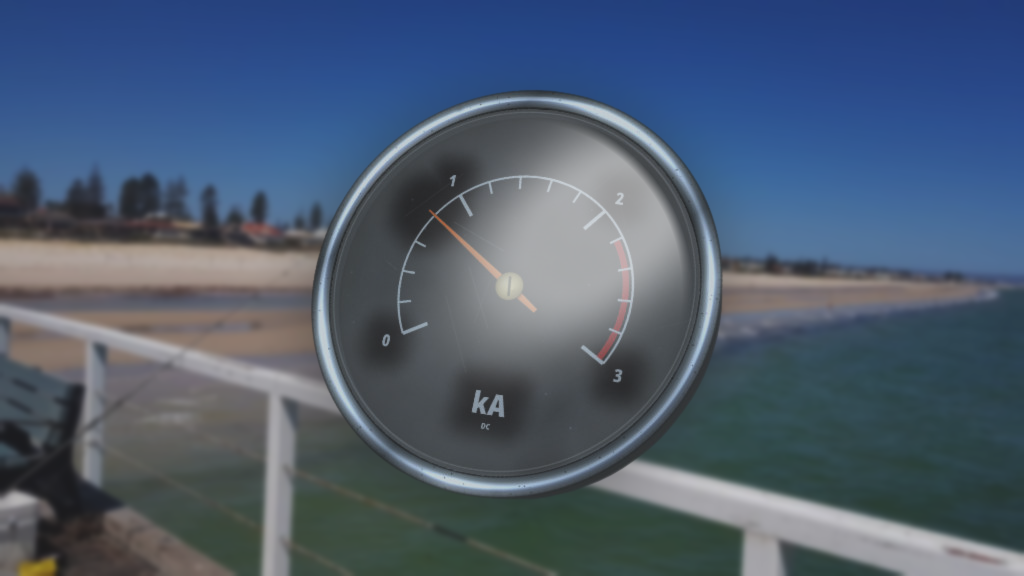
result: 0.8,kA
